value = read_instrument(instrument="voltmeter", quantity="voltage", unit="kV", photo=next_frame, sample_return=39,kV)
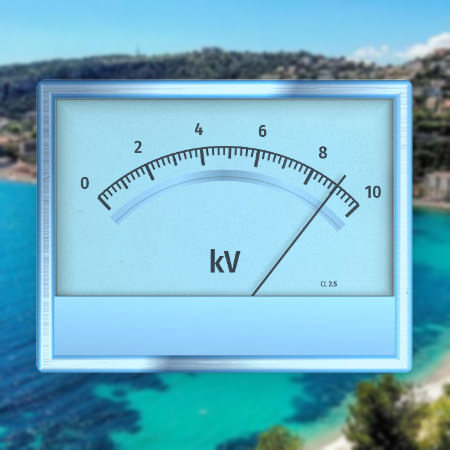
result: 9,kV
